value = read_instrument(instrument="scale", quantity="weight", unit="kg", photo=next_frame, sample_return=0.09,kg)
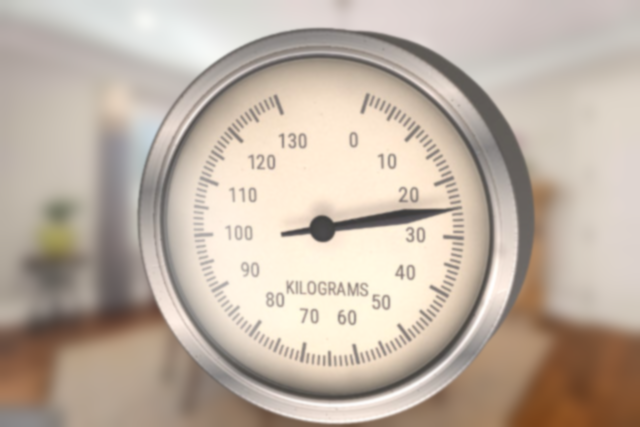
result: 25,kg
